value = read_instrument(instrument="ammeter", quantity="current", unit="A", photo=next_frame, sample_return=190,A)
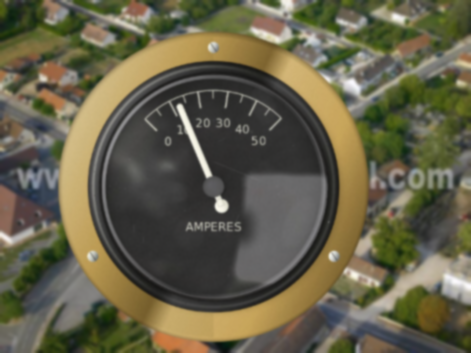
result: 12.5,A
